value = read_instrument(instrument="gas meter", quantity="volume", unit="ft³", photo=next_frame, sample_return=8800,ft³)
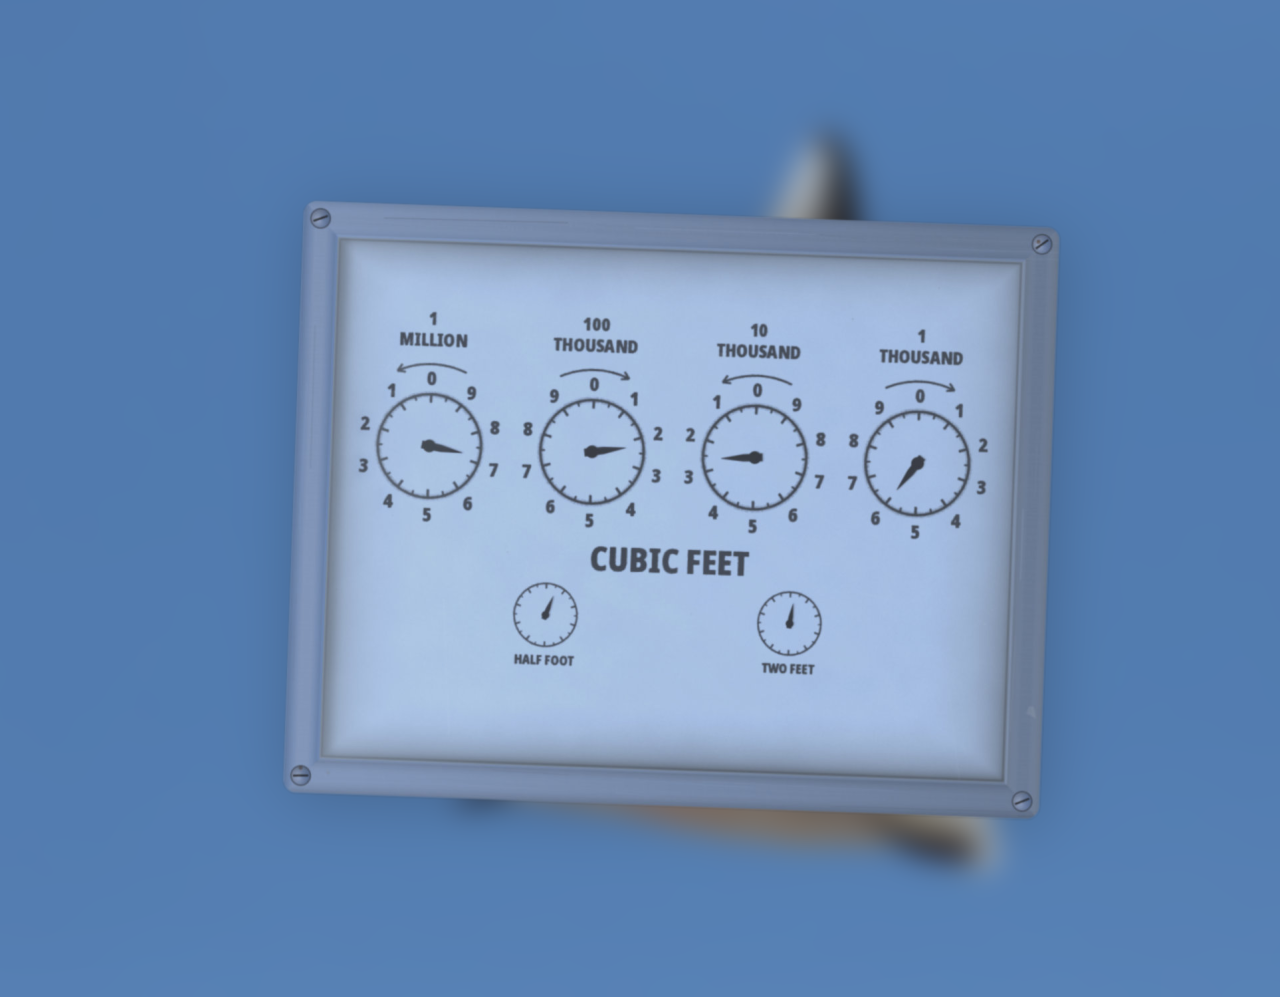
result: 722600,ft³
